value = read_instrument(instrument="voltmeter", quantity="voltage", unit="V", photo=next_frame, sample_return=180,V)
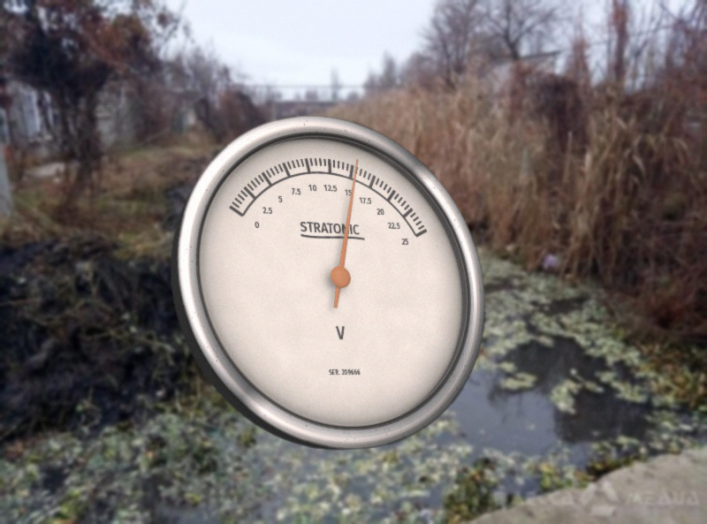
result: 15,V
